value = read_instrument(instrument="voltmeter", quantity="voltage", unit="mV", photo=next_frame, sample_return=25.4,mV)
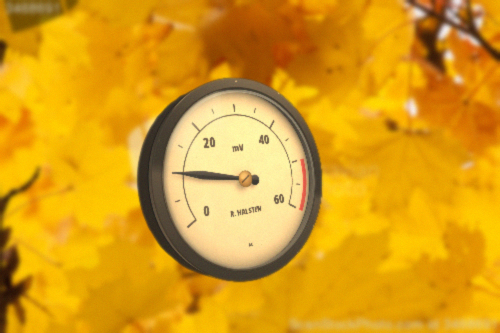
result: 10,mV
